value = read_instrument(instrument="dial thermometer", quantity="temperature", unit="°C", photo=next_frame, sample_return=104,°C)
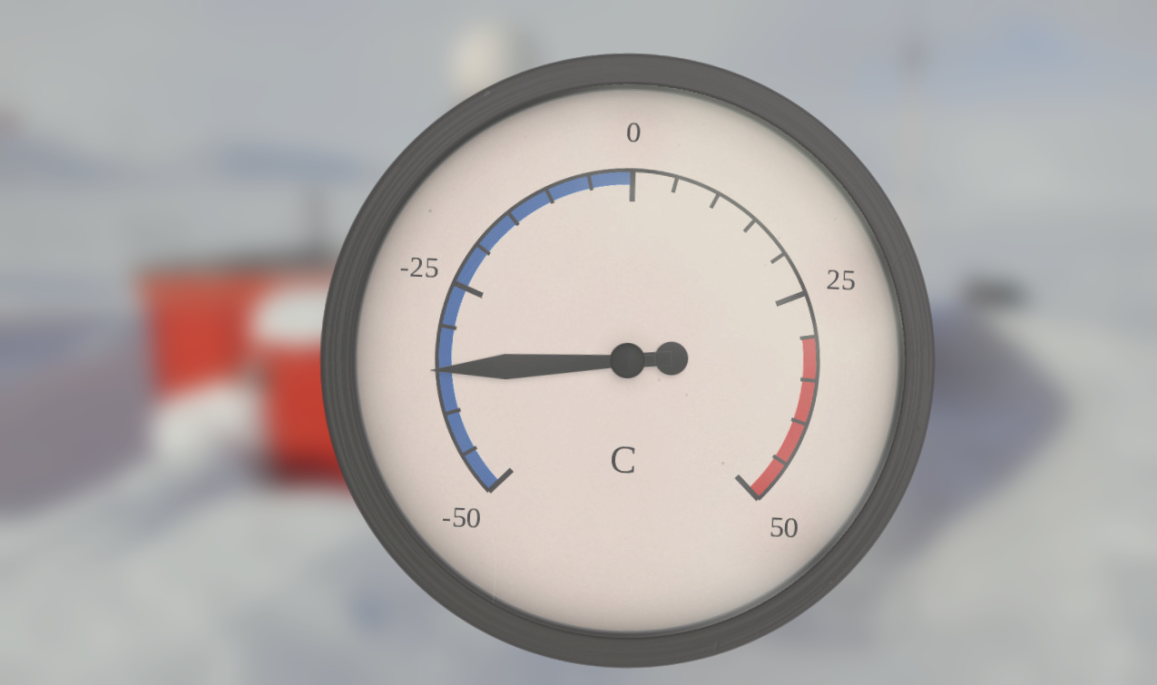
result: -35,°C
